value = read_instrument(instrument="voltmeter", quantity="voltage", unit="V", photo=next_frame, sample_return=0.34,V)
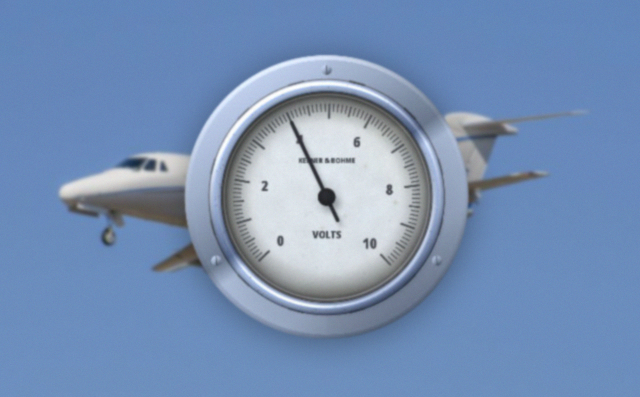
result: 4,V
